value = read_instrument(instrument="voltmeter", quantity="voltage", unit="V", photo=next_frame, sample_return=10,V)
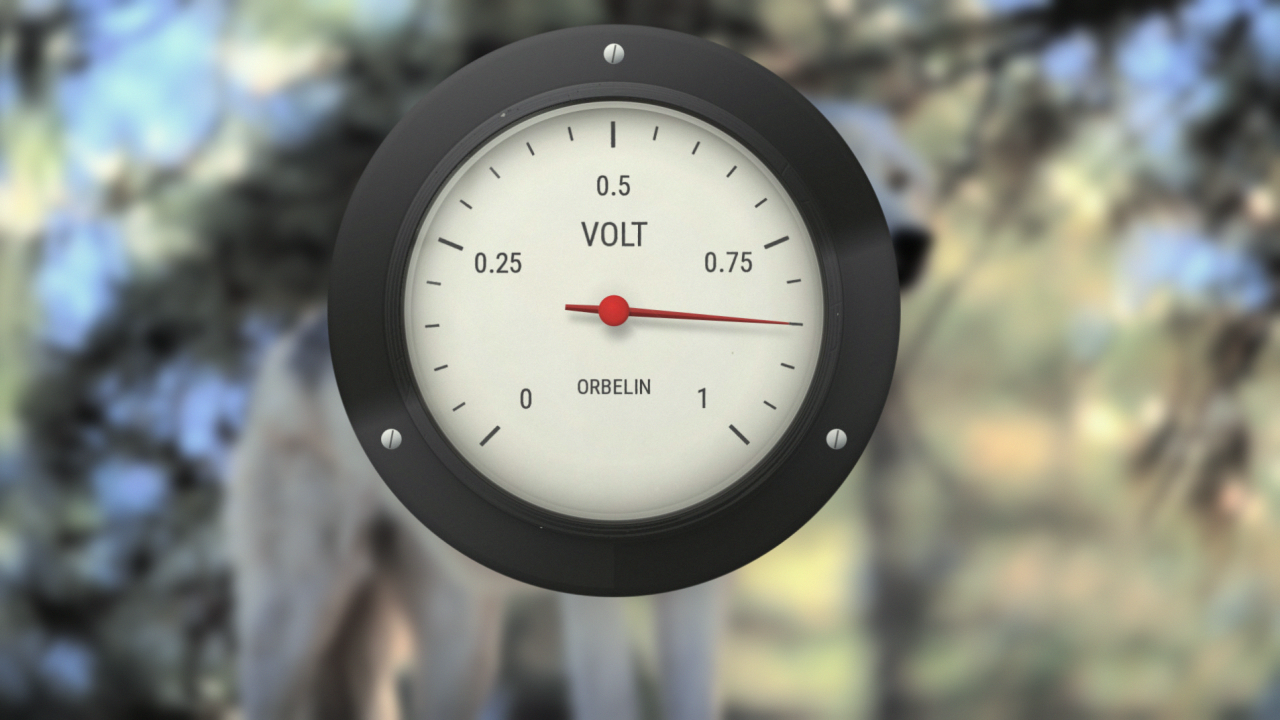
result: 0.85,V
